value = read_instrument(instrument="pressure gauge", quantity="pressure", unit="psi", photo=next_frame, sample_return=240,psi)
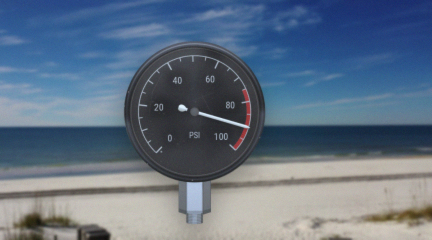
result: 90,psi
